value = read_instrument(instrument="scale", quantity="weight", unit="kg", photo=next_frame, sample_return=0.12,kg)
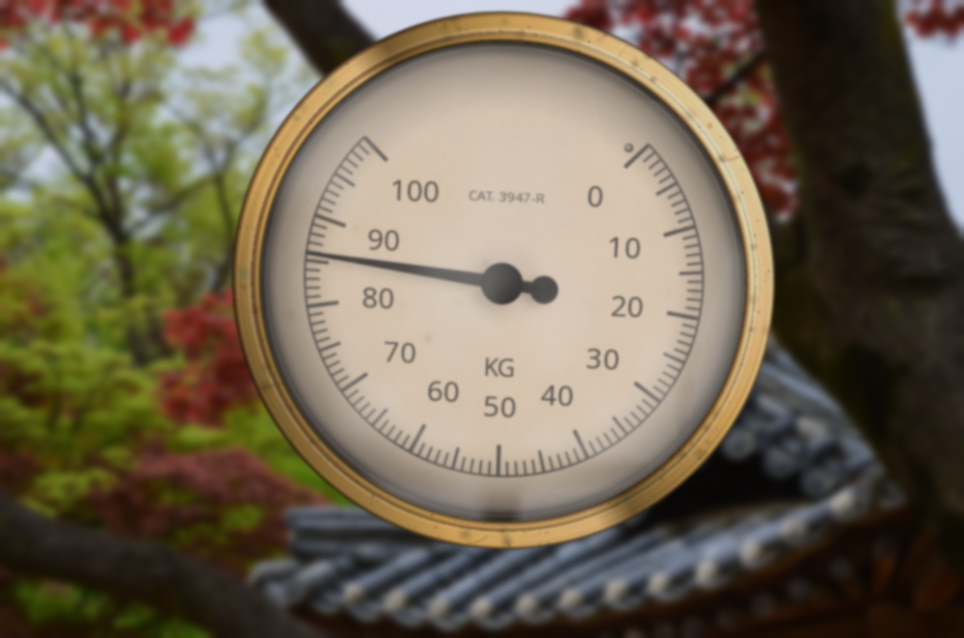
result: 86,kg
